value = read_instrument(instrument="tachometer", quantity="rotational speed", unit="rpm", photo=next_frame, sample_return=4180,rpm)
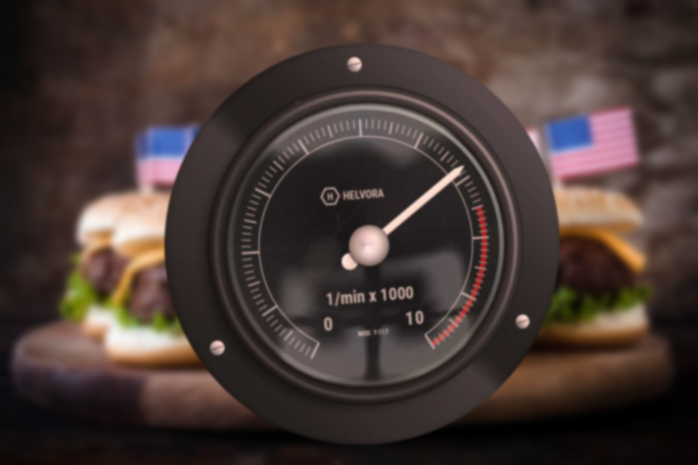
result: 6800,rpm
